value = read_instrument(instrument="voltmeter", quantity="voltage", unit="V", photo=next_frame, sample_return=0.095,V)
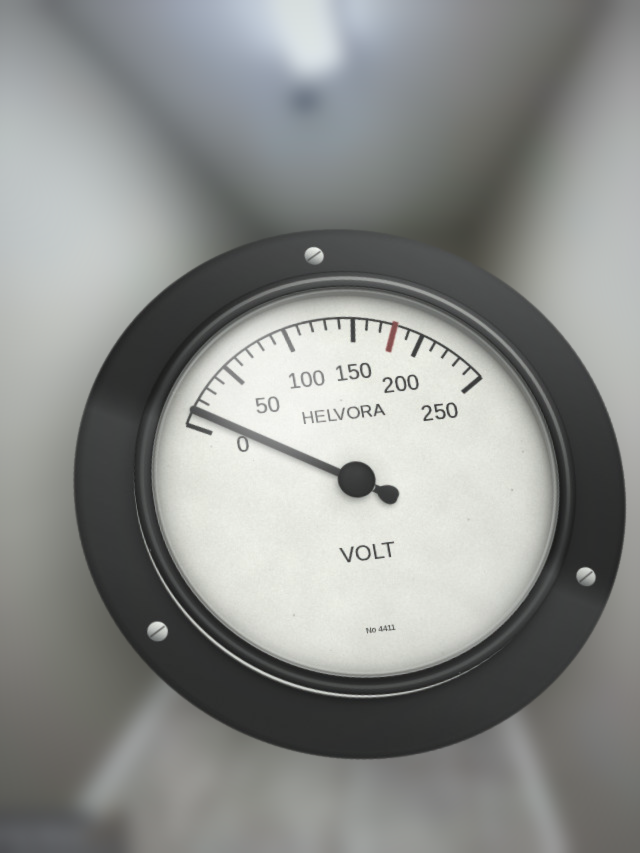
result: 10,V
